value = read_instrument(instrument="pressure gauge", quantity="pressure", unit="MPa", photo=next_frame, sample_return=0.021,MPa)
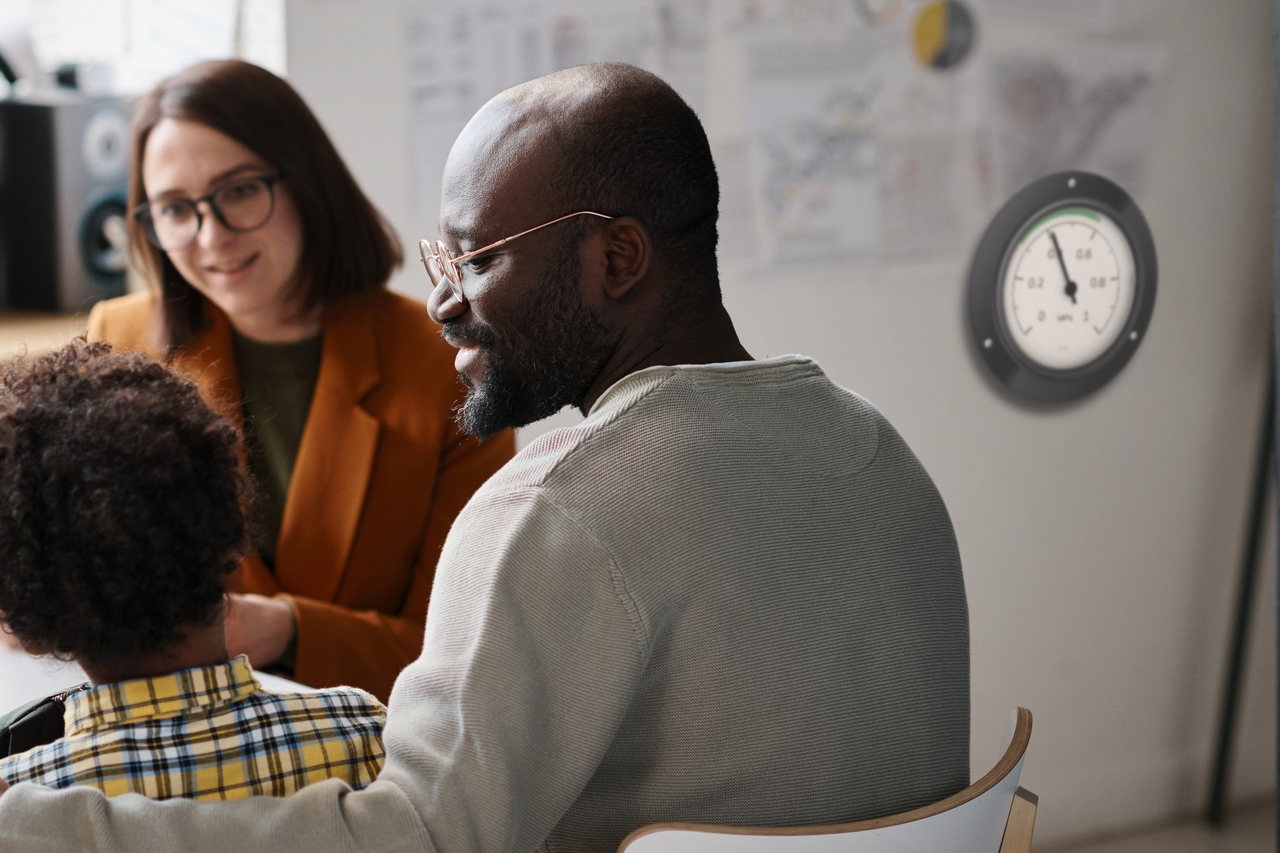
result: 0.4,MPa
